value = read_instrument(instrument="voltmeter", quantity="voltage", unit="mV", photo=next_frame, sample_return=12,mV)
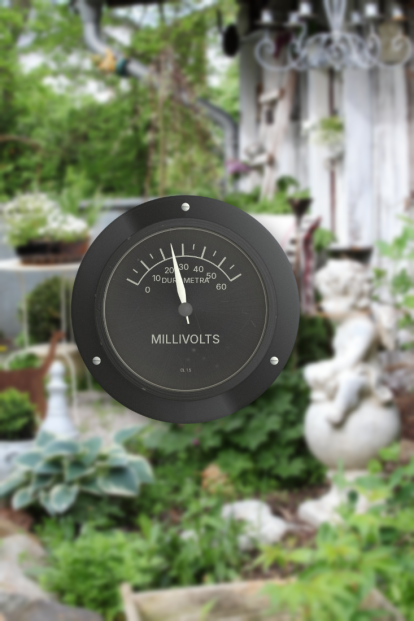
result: 25,mV
